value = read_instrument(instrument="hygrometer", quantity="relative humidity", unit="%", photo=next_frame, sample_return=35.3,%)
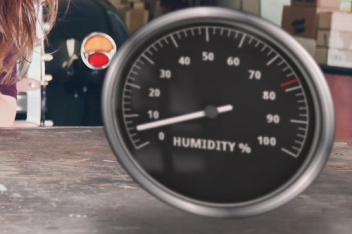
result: 6,%
